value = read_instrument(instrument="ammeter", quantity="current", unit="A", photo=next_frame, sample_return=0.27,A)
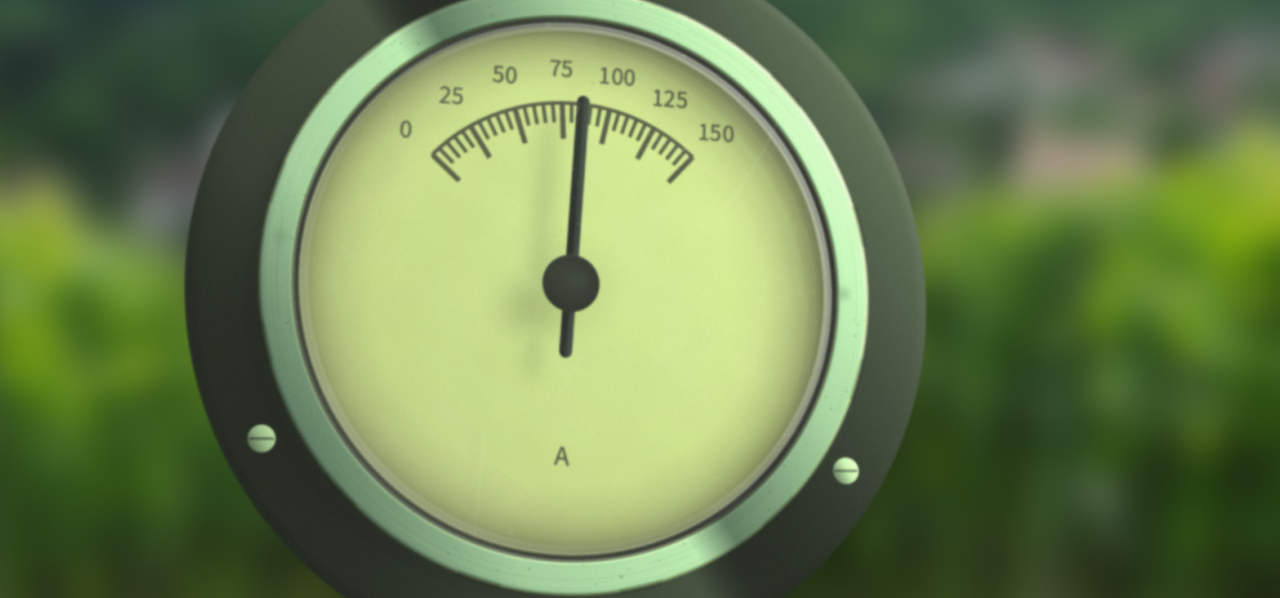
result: 85,A
